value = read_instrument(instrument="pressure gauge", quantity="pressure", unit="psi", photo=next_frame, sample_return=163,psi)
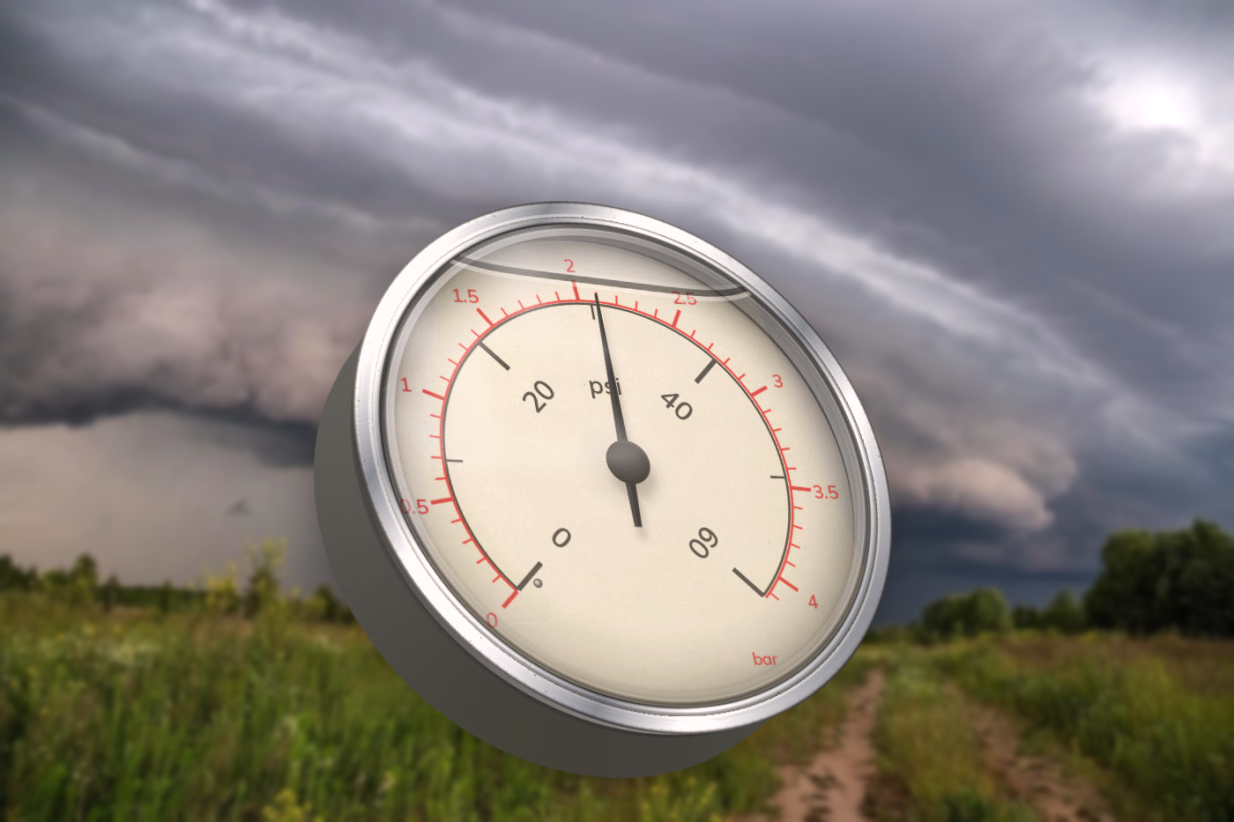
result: 30,psi
